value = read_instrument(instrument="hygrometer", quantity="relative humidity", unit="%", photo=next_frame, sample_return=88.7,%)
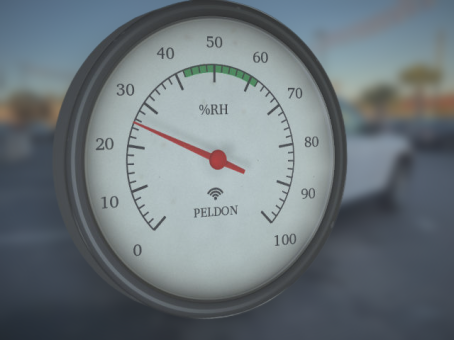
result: 25,%
